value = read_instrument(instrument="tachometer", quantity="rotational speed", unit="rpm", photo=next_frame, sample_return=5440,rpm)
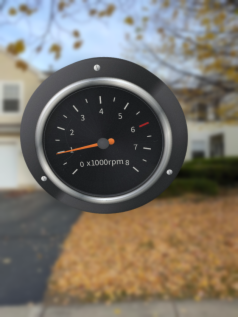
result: 1000,rpm
